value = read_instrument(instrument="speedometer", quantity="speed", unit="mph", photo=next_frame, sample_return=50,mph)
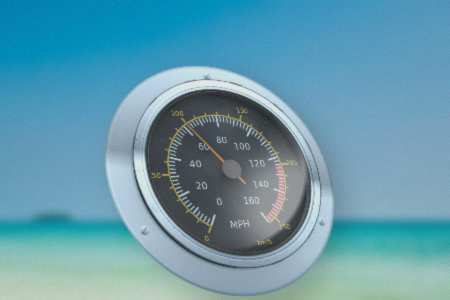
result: 60,mph
